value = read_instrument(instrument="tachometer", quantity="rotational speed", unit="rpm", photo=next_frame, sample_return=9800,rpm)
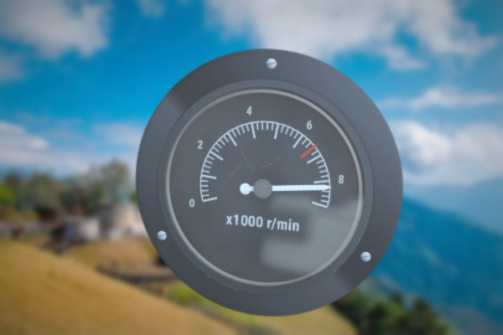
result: 8200,rpm
